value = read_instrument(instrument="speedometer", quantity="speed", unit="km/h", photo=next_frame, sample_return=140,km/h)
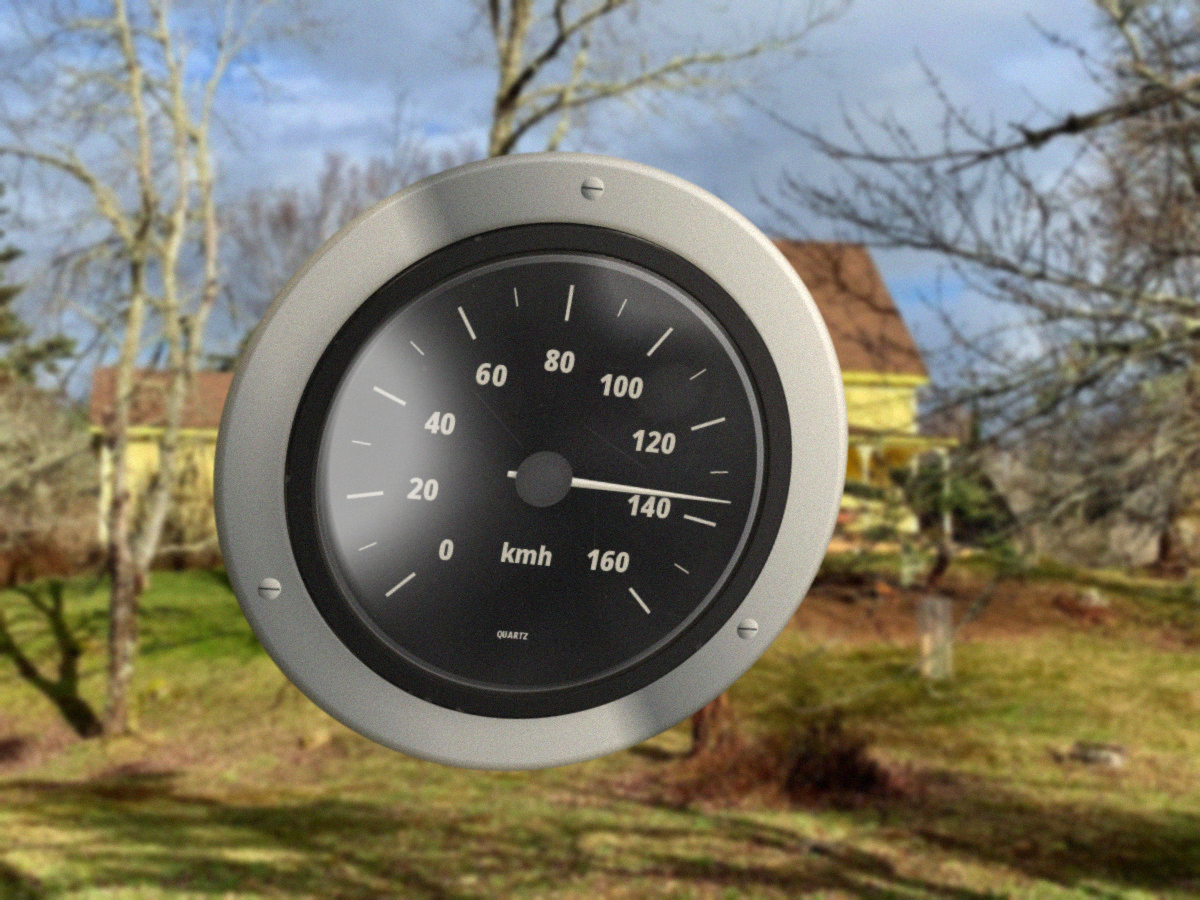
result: 135,km/h
